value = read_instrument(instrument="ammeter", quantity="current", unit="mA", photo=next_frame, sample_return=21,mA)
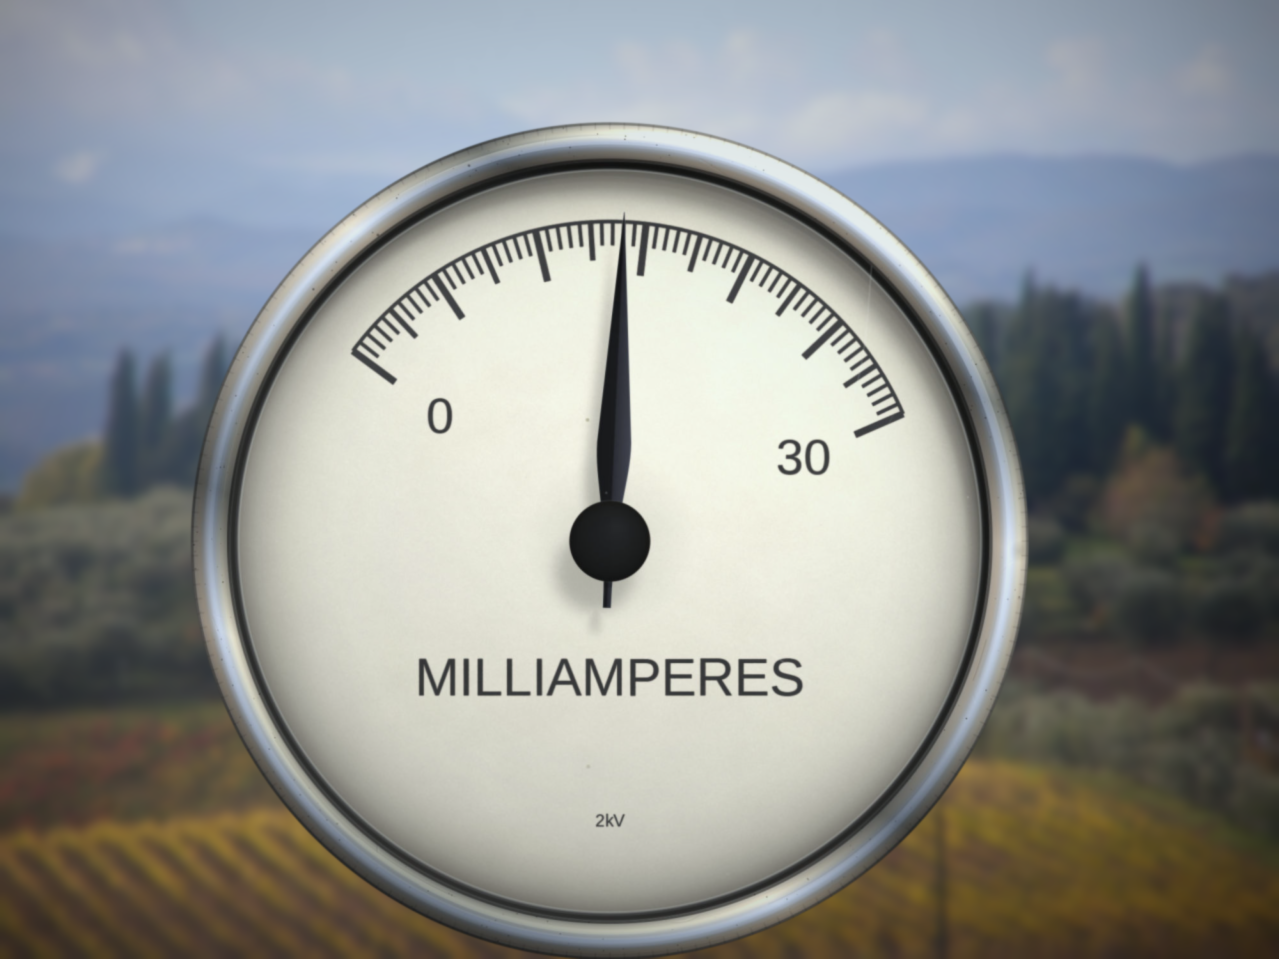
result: 14,mA
